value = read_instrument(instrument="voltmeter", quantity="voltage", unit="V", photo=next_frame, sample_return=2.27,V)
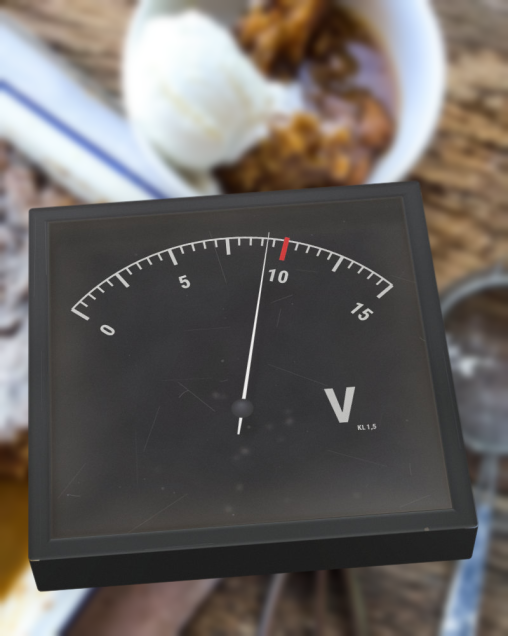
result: 9.25,V
